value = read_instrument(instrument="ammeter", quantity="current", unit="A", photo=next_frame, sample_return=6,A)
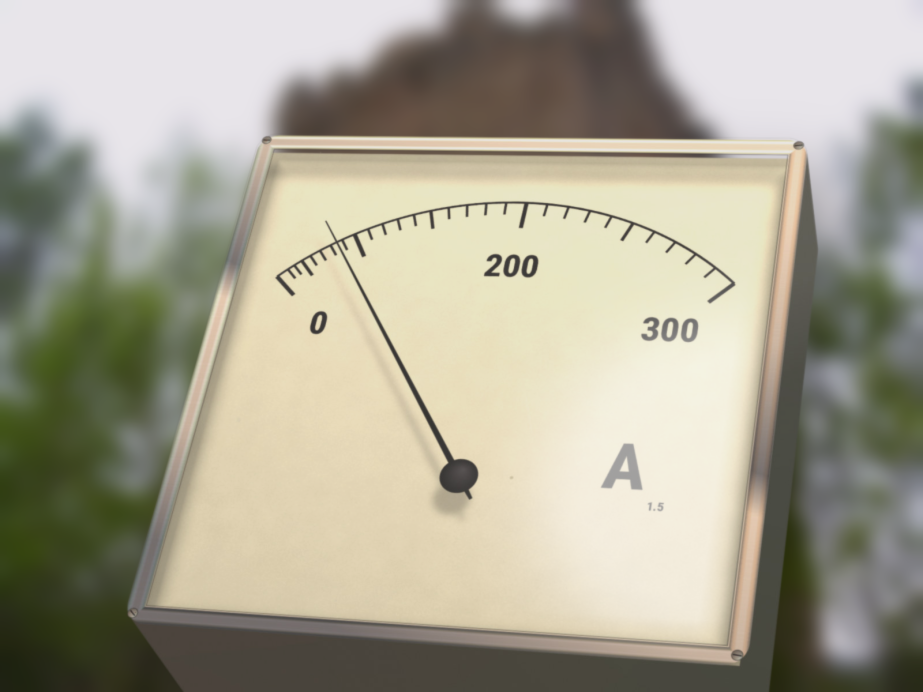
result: 85,A
